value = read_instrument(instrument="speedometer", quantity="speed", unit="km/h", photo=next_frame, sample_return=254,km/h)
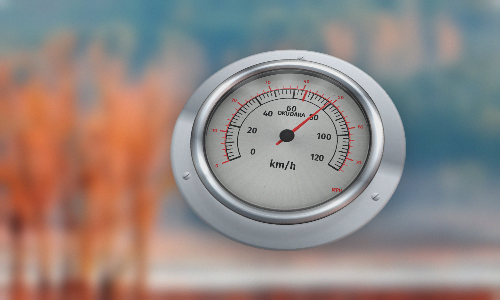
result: 80,km/h
